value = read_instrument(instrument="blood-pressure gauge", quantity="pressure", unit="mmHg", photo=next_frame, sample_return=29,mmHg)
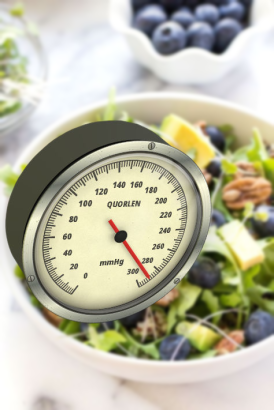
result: 290,mmHg
